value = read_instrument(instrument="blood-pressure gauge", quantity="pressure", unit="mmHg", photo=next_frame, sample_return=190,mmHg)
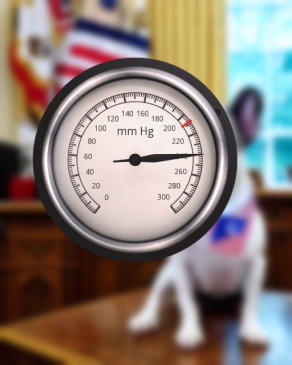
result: 240,mmHg
